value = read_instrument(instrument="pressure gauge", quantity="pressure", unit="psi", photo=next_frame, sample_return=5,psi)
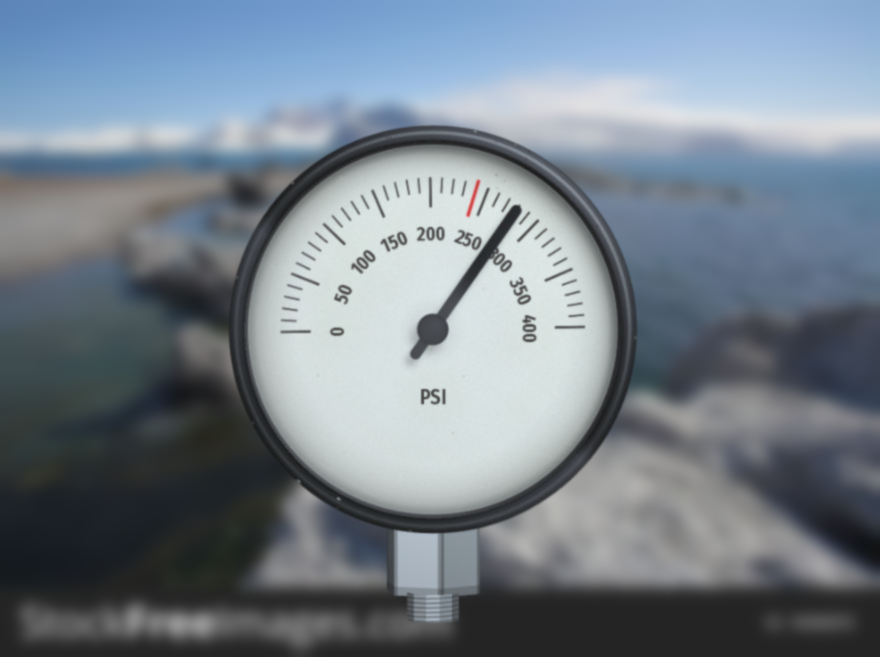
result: 280,psi
